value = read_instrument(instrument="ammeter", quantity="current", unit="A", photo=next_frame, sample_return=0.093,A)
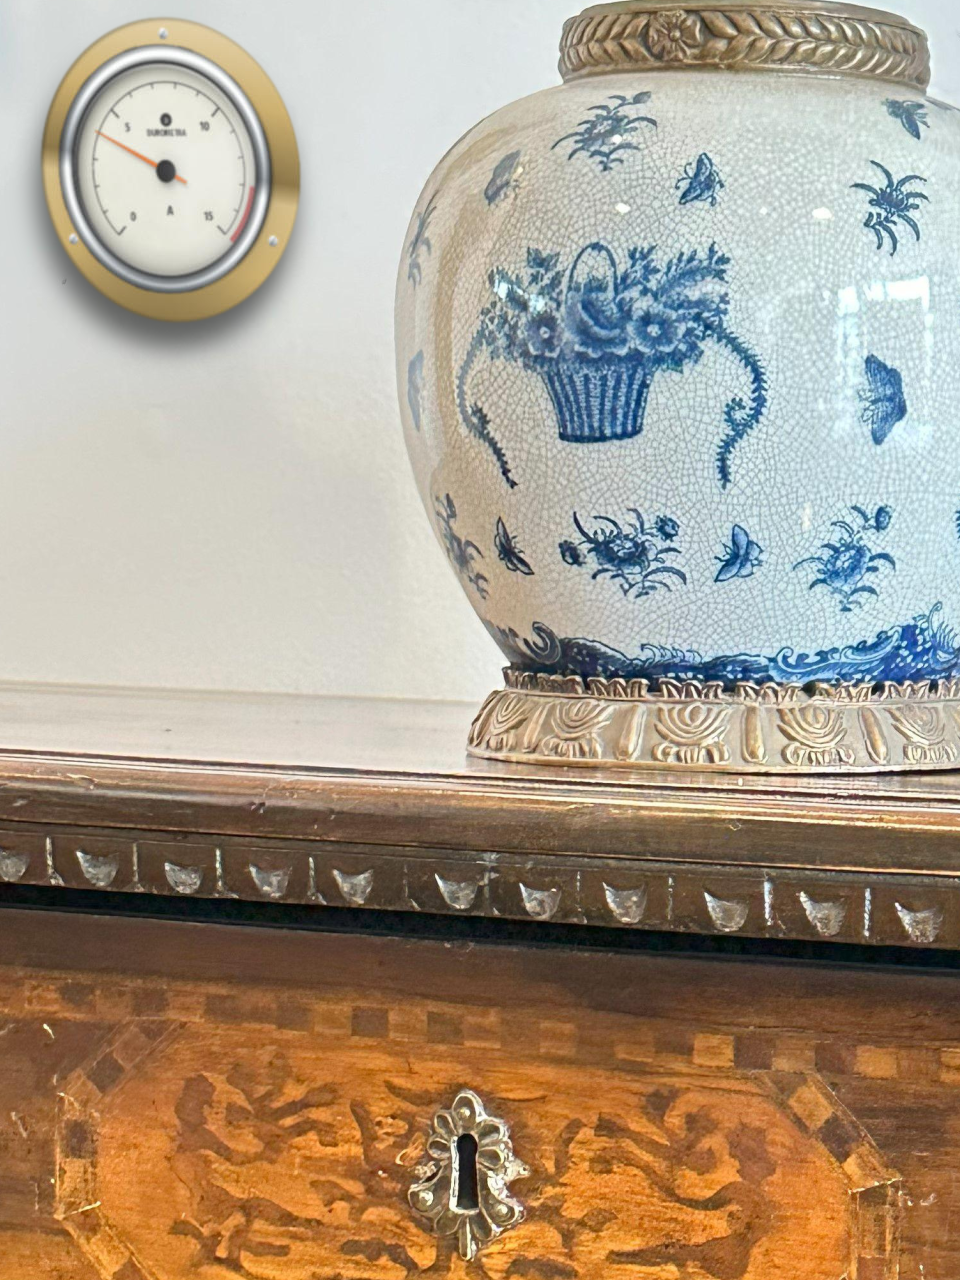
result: 4,A
